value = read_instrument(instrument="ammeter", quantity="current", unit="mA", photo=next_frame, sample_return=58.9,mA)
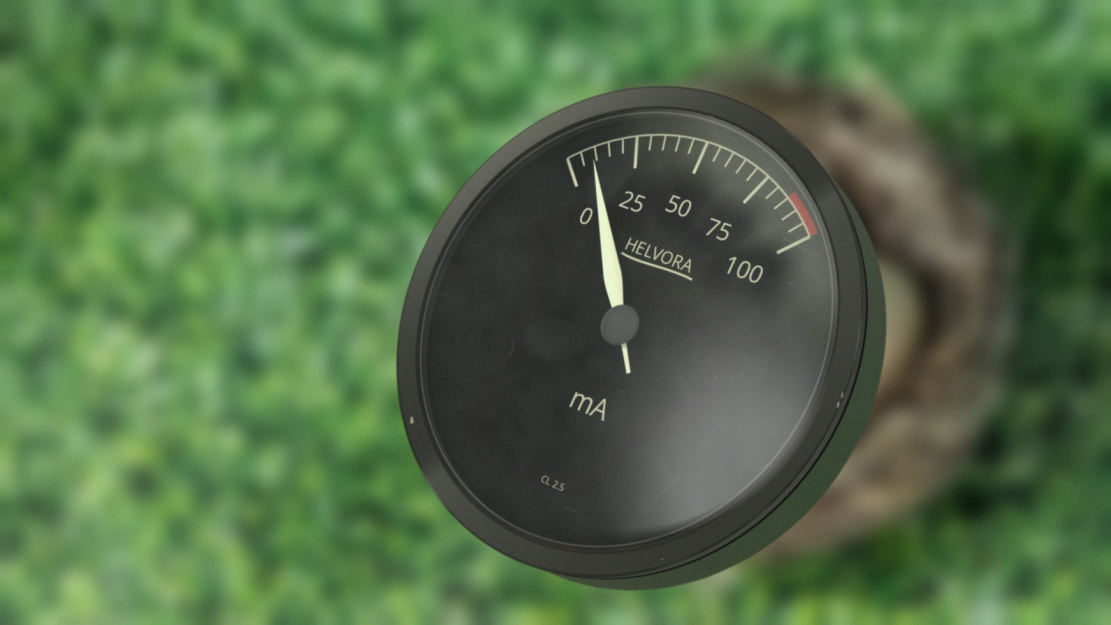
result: 10,mA
